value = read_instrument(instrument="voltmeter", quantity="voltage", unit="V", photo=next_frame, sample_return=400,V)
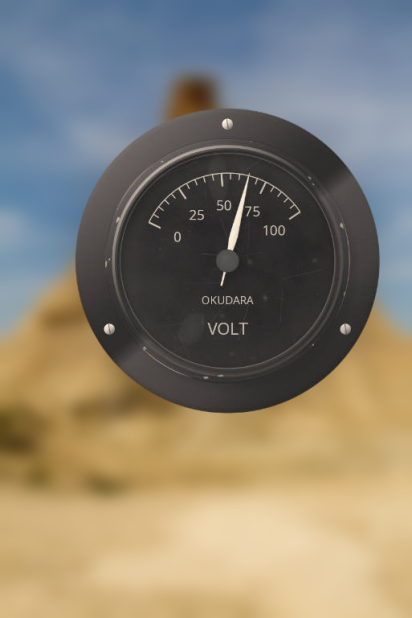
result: 65,V
